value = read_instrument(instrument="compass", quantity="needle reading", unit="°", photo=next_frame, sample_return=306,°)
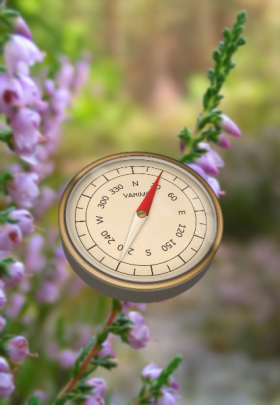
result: 30,°
